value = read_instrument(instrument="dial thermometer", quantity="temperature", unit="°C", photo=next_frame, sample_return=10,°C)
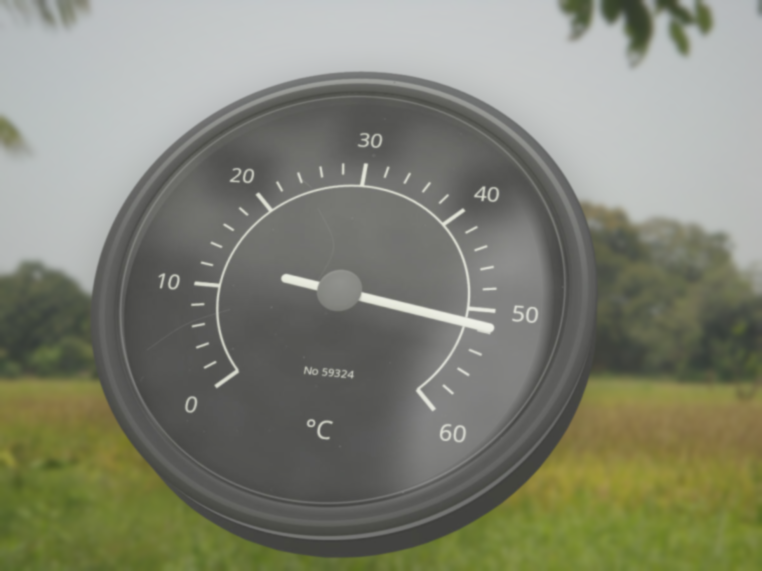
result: 52,°C
